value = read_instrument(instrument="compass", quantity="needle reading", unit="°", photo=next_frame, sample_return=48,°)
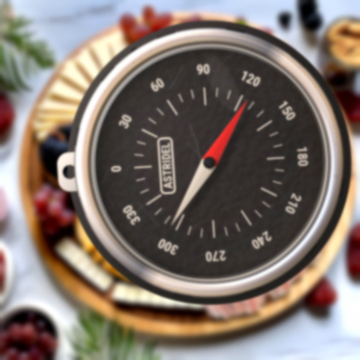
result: 125,°
